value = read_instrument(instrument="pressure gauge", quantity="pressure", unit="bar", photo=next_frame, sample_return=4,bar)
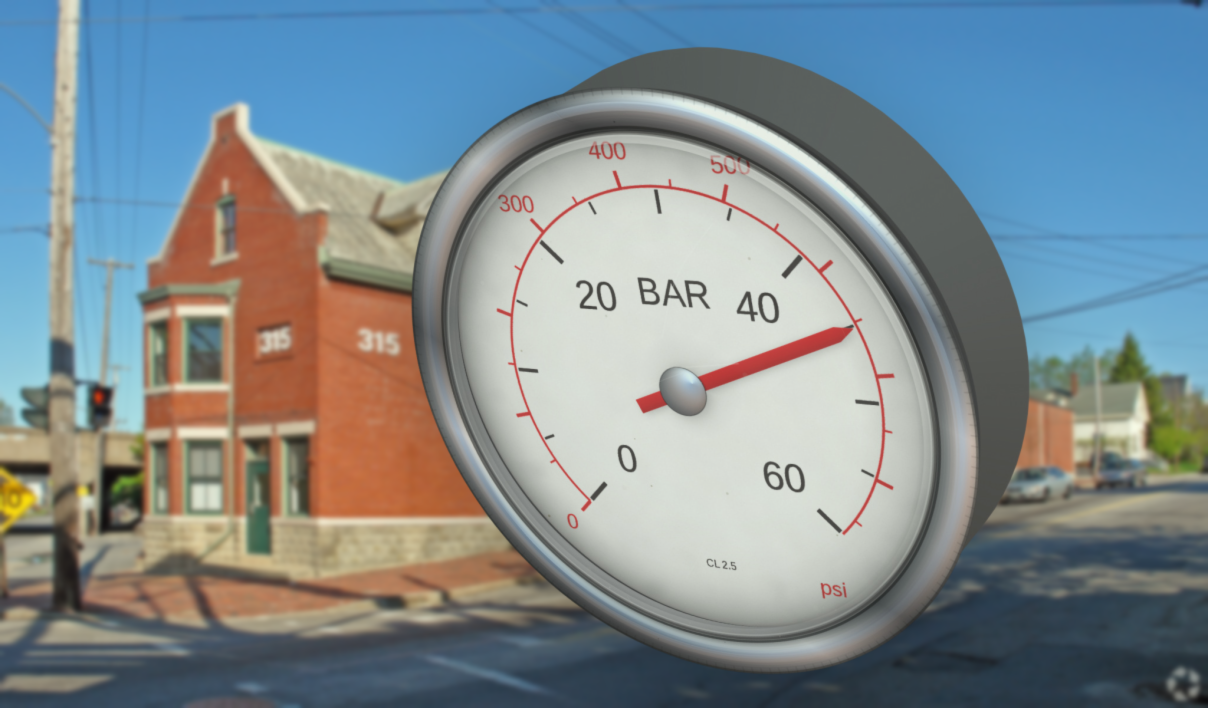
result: 45,bar
